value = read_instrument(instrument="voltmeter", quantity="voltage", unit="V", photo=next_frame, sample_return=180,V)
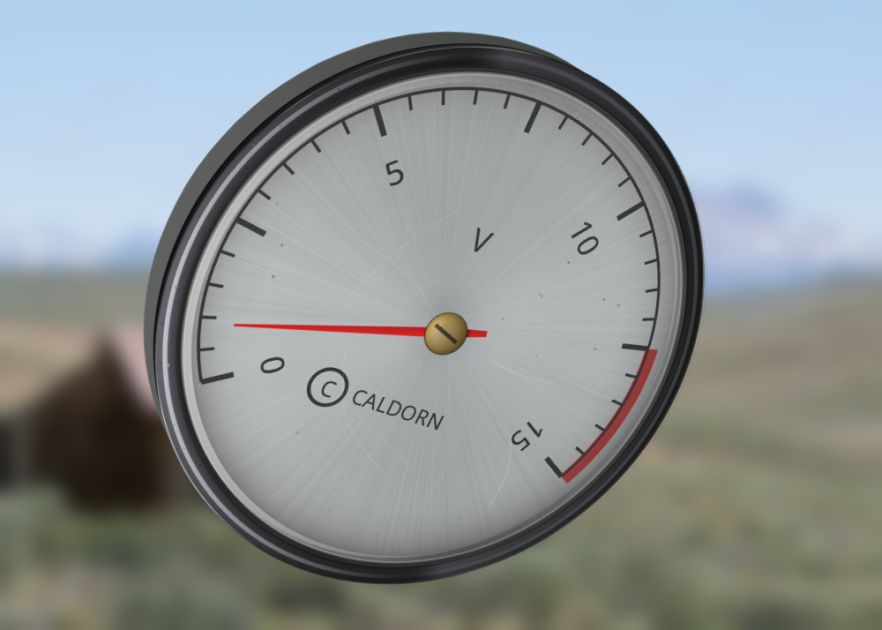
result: 1,V
